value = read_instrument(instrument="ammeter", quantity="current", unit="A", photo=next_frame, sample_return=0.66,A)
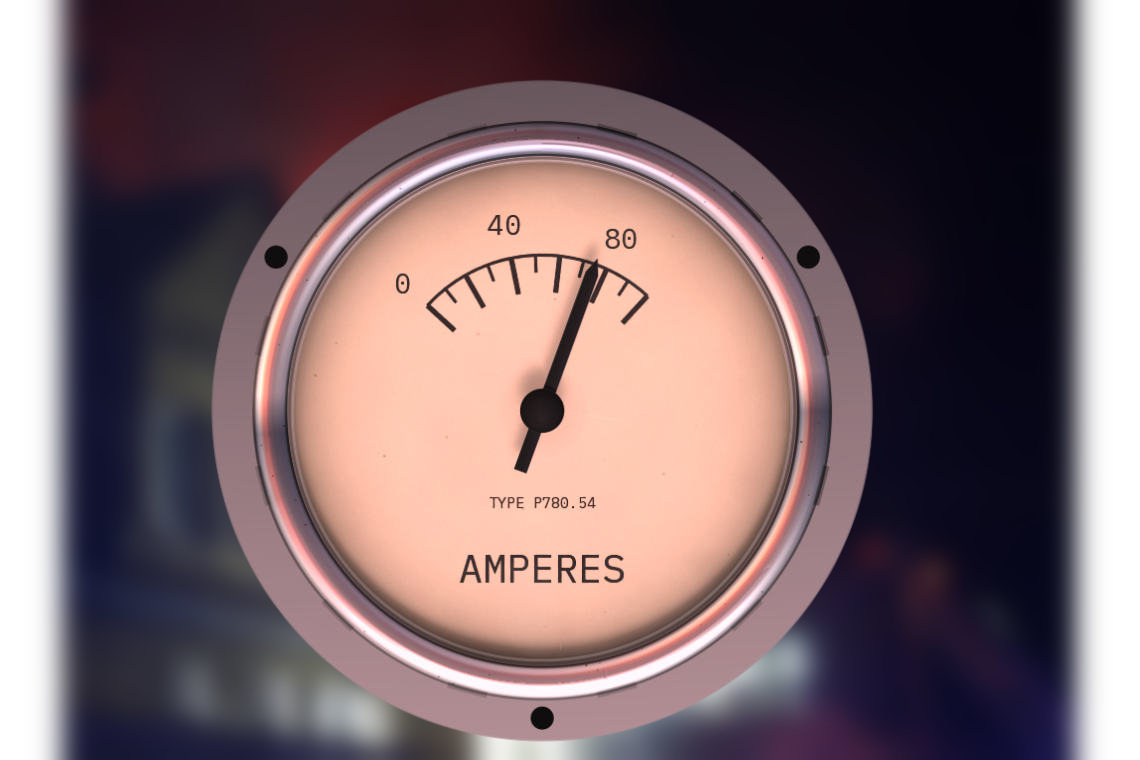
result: 75,A
